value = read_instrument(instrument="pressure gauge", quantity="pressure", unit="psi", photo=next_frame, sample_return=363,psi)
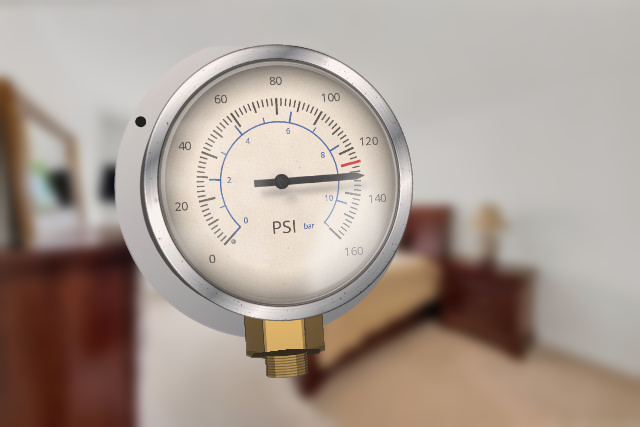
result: 132,psi
